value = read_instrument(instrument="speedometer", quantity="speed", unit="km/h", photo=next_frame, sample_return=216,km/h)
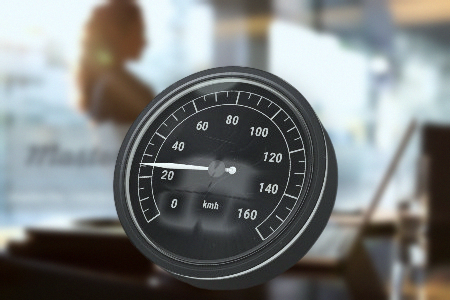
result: 25,km/h
